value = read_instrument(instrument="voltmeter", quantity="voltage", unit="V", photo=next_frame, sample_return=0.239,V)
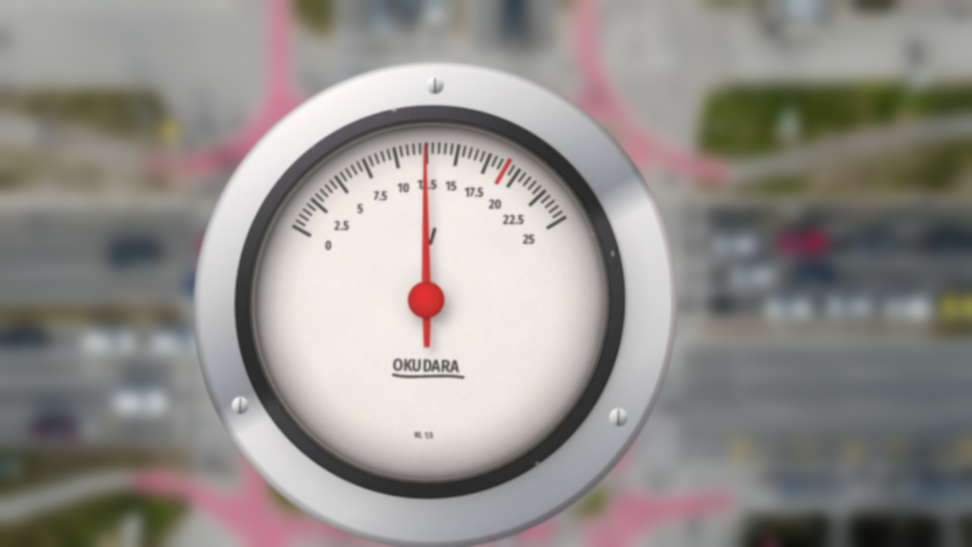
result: 12.5,V
